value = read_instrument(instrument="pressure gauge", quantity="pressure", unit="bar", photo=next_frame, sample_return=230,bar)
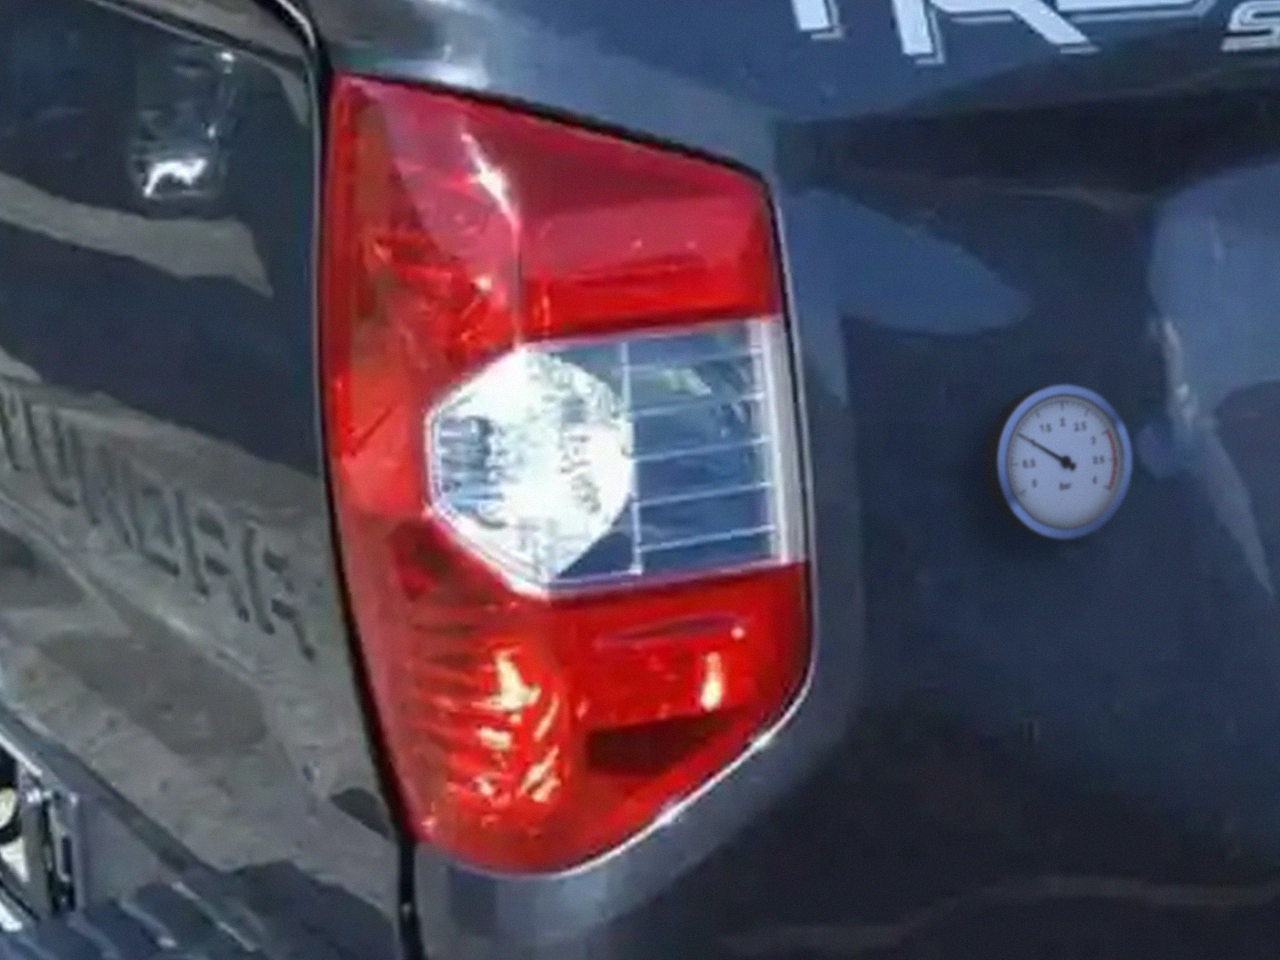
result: 1,bar
